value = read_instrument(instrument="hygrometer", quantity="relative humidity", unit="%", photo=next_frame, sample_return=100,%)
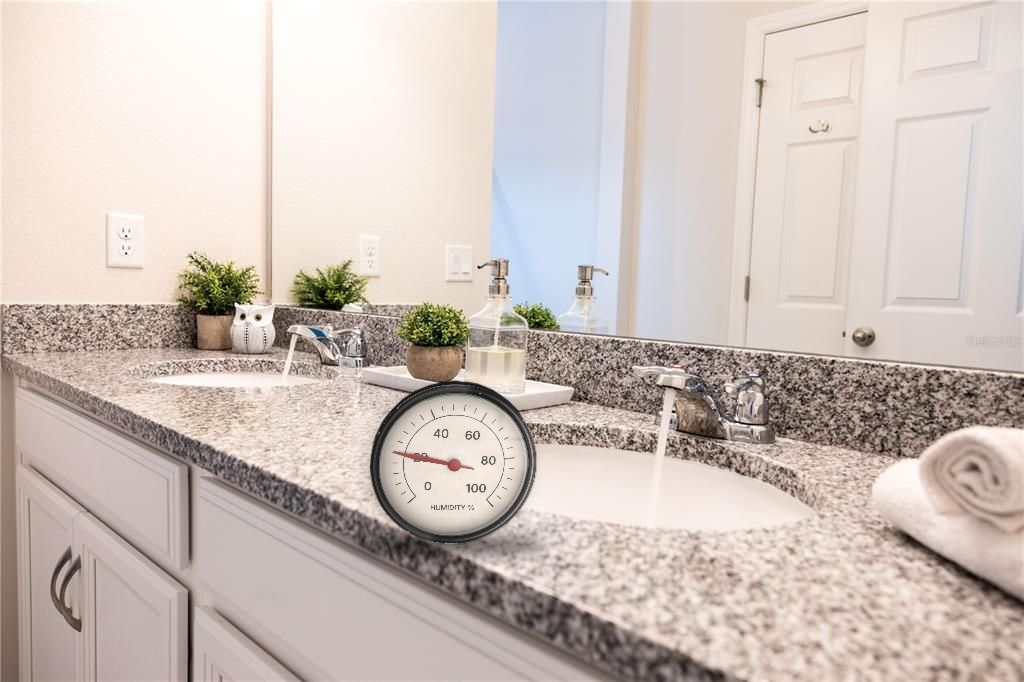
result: 20,%
